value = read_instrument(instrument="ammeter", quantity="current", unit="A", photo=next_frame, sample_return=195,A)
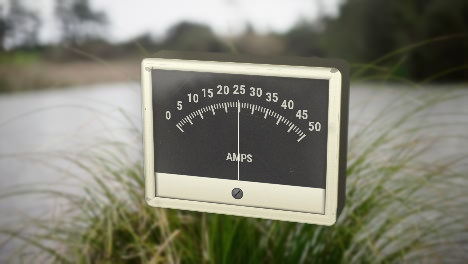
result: 25,A
